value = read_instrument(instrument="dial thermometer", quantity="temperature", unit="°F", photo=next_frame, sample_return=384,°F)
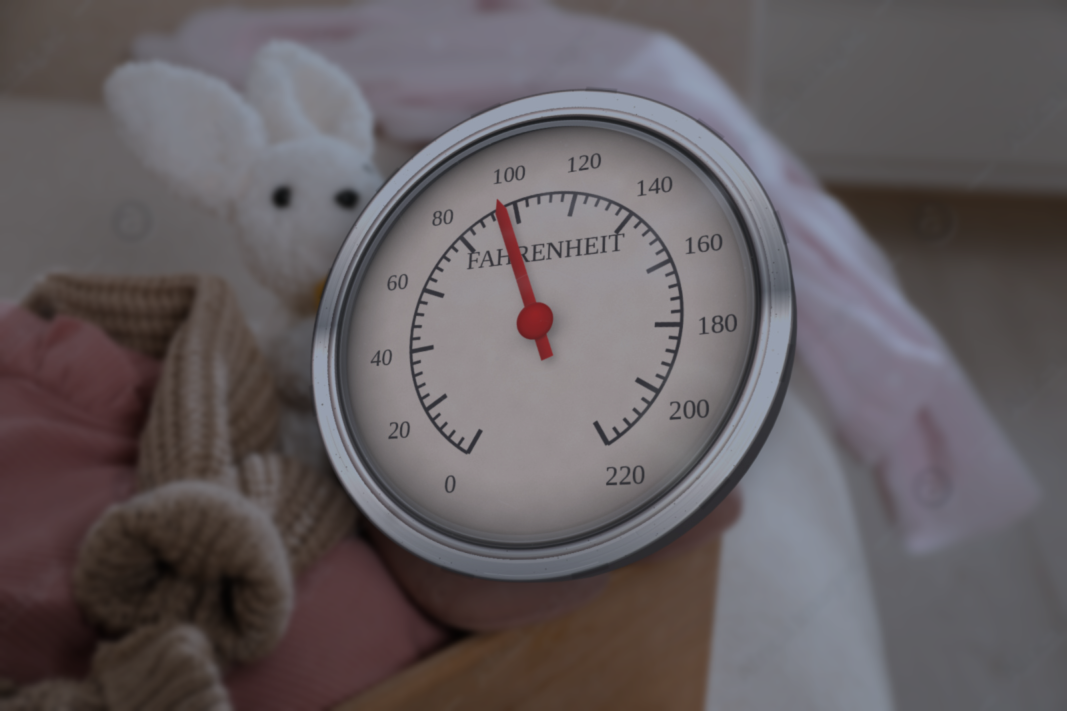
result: 96,°F
